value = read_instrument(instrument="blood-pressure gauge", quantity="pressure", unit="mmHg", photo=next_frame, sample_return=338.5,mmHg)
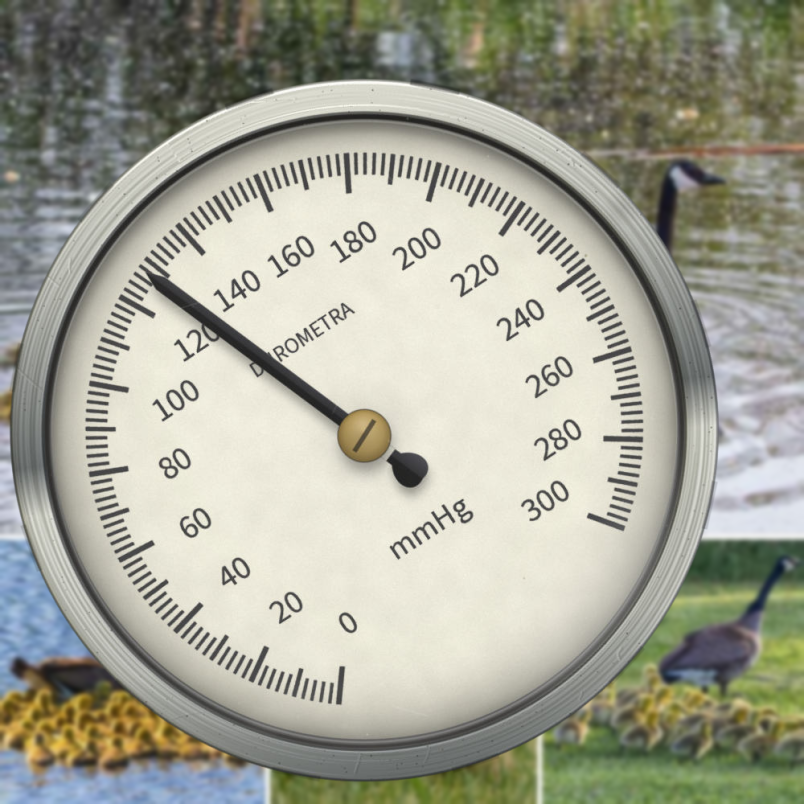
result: 128,mmHg
